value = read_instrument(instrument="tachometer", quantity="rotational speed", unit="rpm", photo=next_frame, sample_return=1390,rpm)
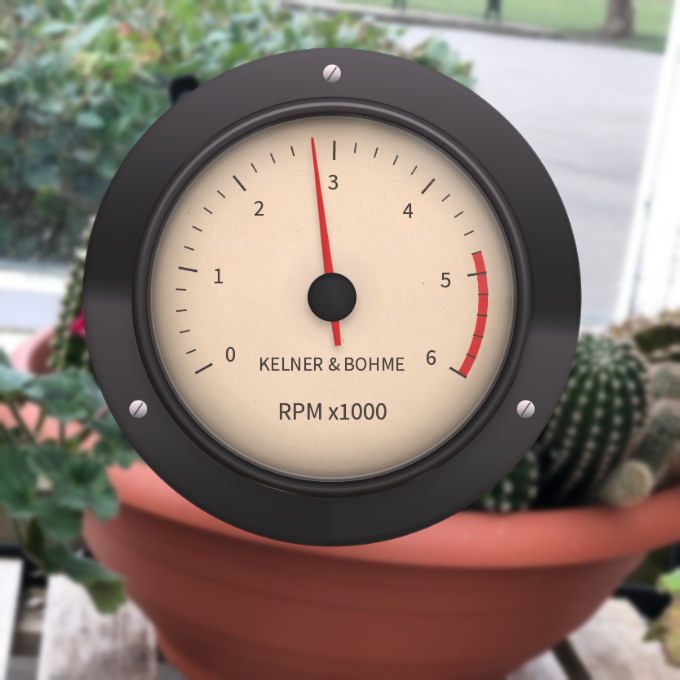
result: 2800,rpm
